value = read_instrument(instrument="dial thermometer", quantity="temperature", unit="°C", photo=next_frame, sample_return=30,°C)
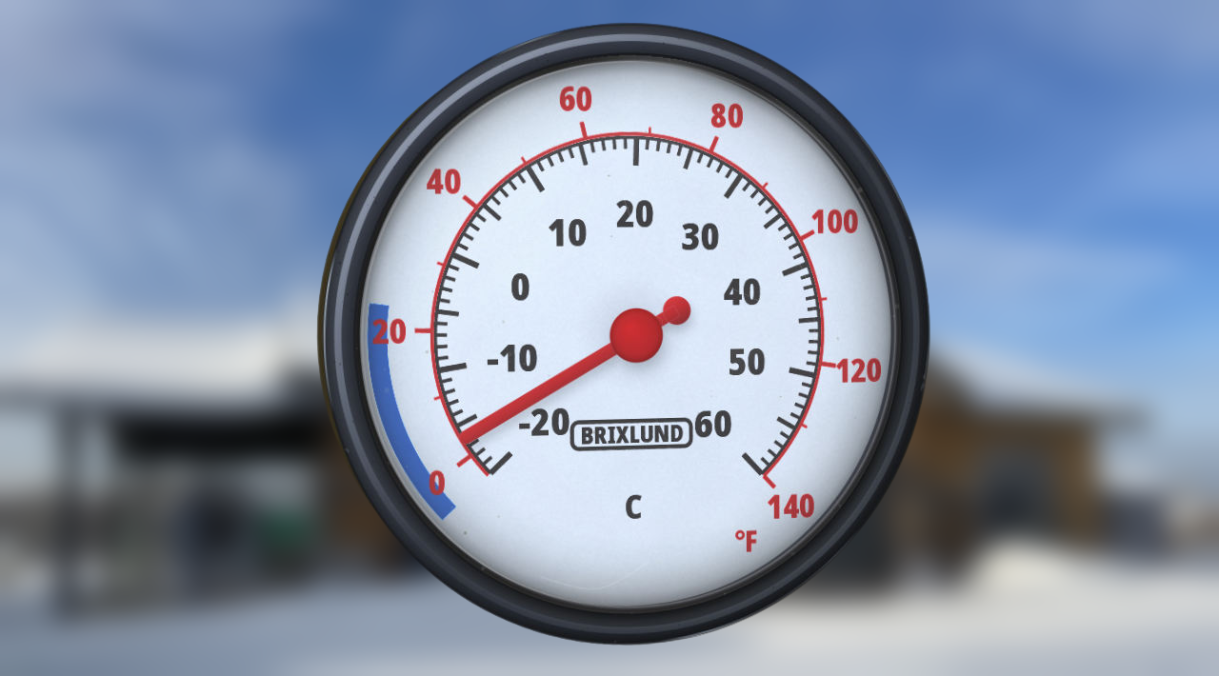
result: -16,°C
